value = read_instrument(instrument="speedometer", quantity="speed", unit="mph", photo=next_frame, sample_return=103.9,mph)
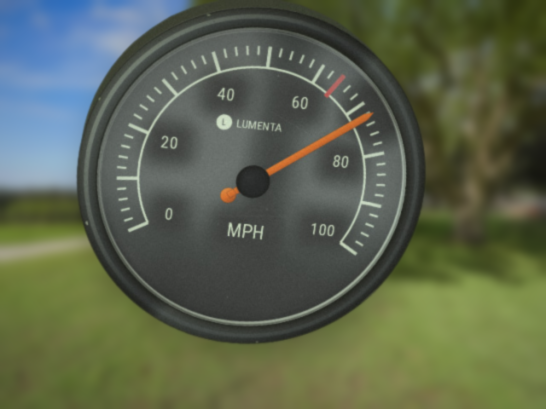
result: 72,mph
